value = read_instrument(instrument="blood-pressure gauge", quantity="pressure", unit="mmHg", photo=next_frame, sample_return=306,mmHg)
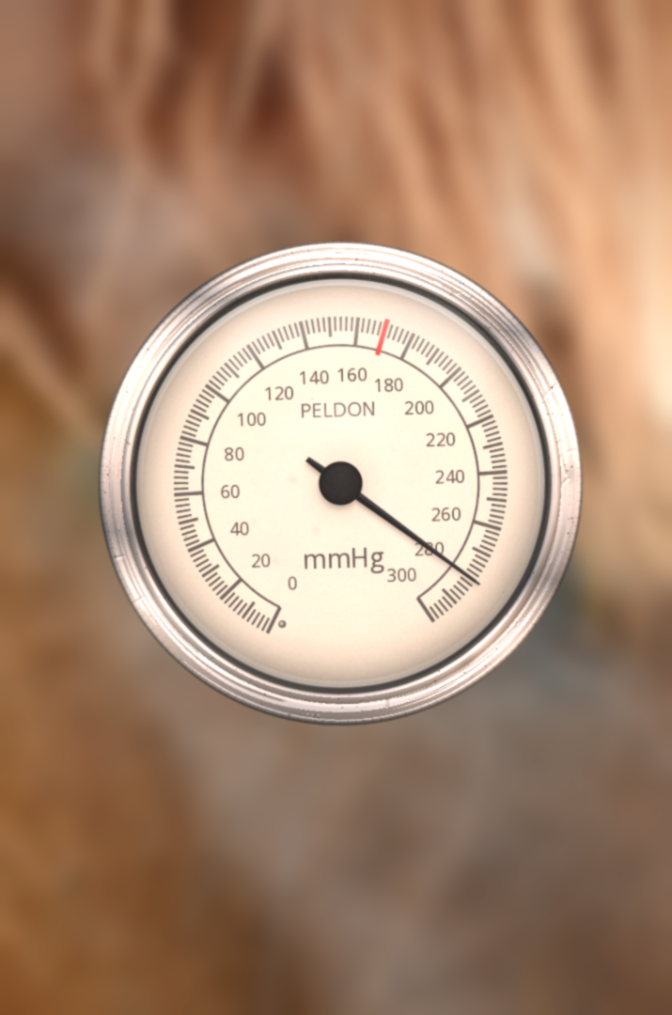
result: 280,mmHg
